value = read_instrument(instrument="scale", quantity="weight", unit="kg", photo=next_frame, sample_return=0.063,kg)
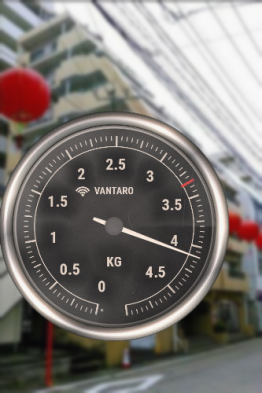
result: 4.1,kg
